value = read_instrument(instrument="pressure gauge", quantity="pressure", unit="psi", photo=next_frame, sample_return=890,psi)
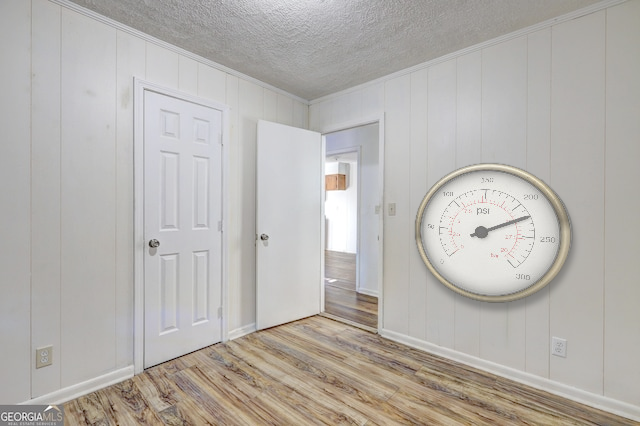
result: 220,psi
